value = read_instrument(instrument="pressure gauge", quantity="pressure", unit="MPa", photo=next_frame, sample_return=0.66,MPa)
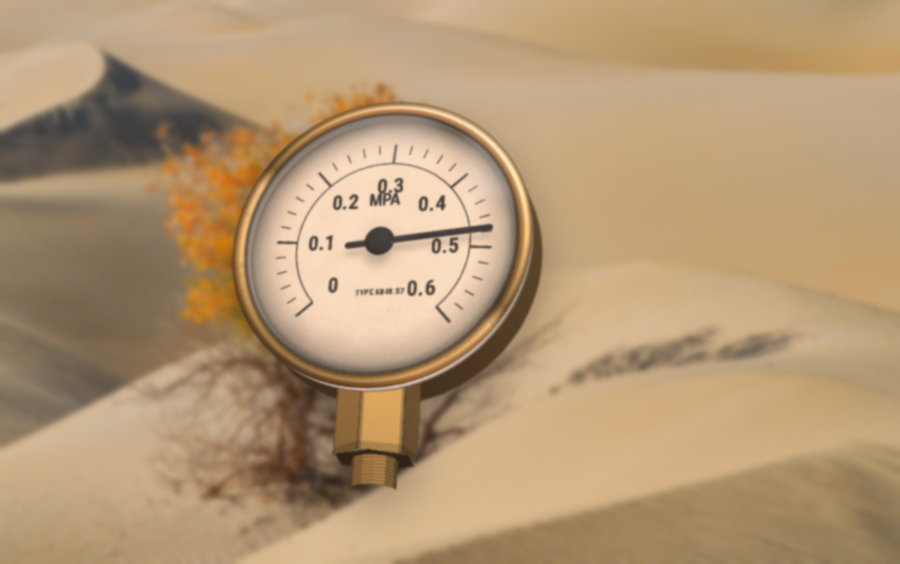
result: 0.48,MPa
